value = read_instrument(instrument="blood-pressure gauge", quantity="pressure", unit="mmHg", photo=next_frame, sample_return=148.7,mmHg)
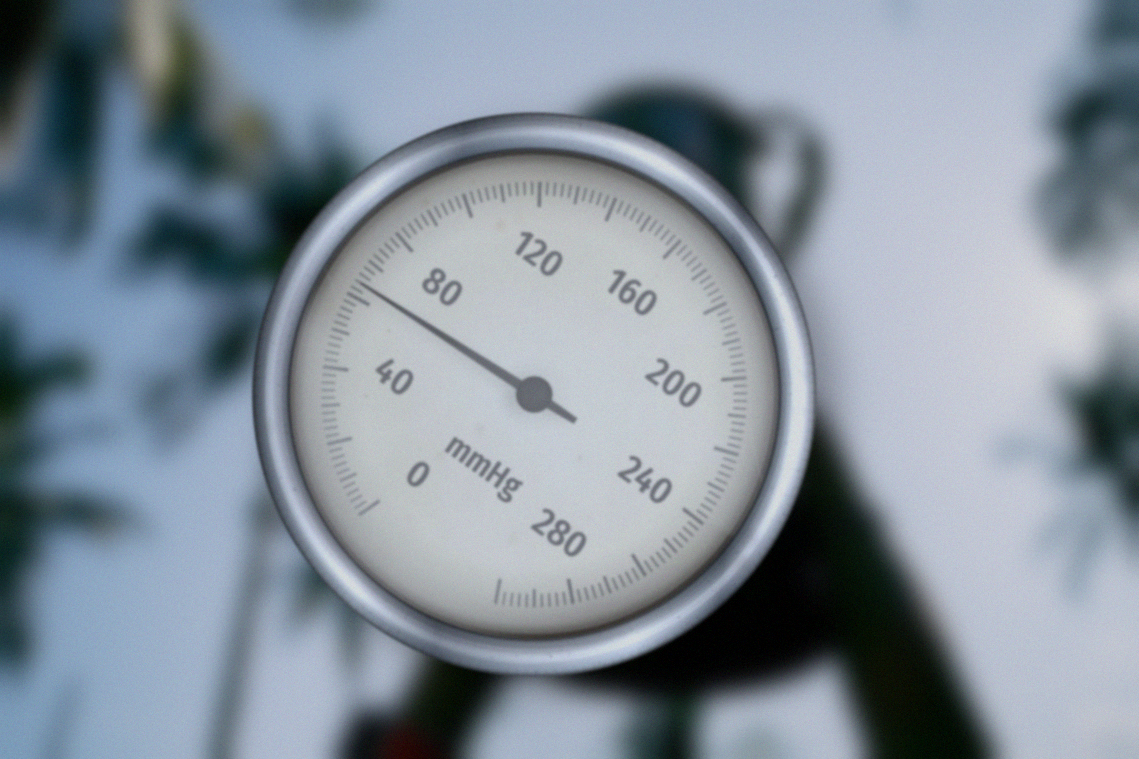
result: 64,mmHg
